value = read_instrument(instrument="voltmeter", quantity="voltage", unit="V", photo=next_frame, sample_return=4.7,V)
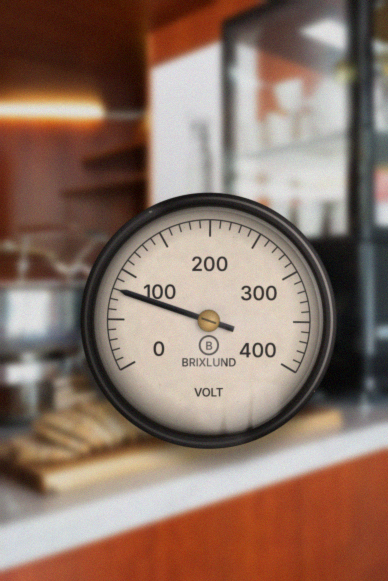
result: 80,V
